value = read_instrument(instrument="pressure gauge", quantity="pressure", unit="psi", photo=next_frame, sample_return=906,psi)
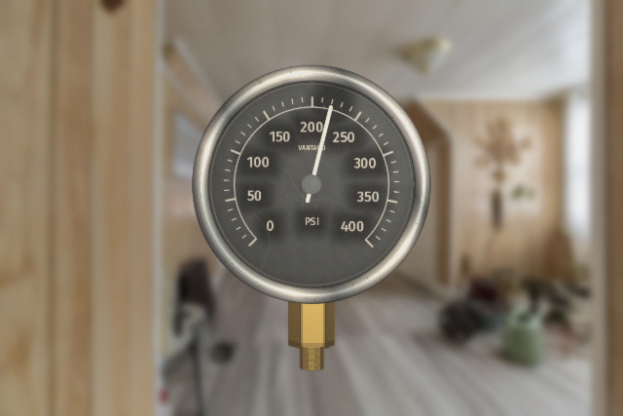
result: 220,psi
